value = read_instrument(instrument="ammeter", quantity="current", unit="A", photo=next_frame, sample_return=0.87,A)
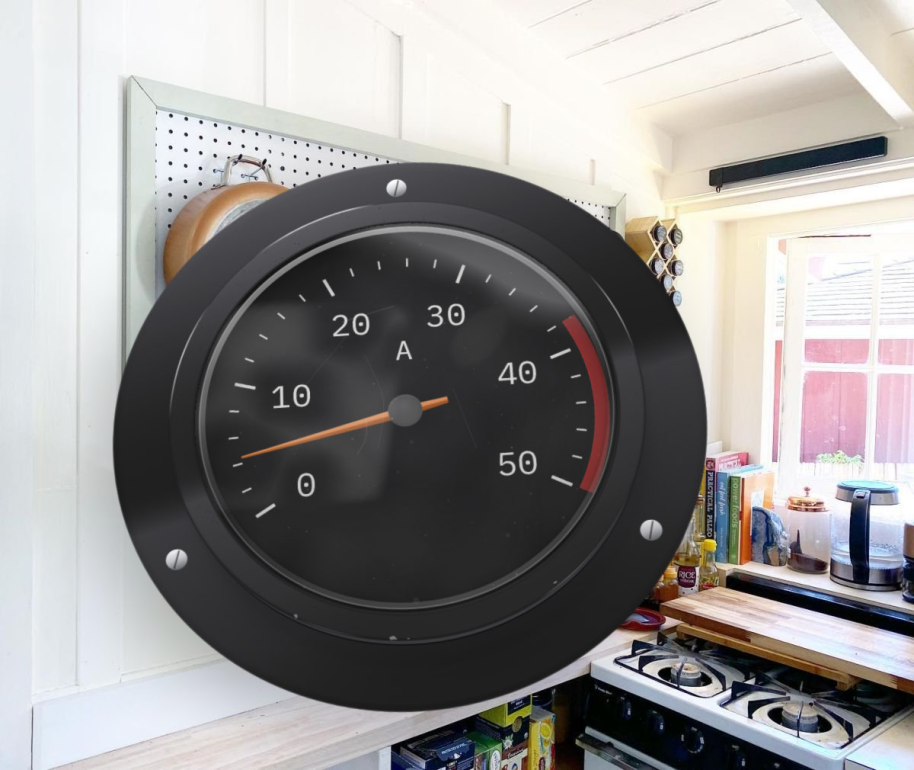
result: 4,A
